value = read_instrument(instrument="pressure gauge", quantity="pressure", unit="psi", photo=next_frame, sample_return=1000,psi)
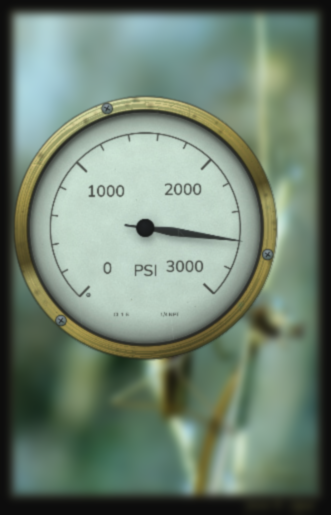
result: 2600,psi
